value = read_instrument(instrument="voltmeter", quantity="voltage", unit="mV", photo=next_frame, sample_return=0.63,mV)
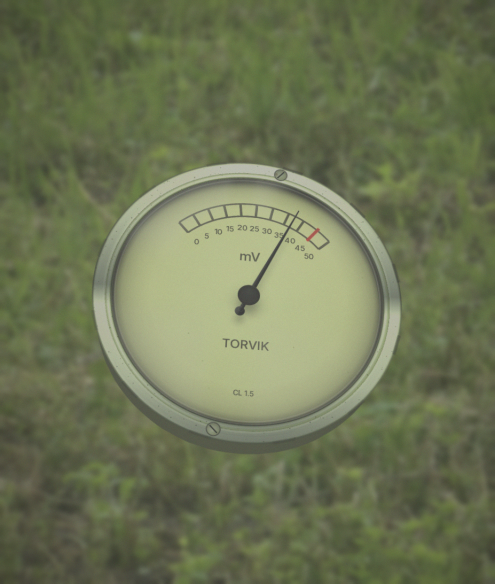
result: 37.5,mV
